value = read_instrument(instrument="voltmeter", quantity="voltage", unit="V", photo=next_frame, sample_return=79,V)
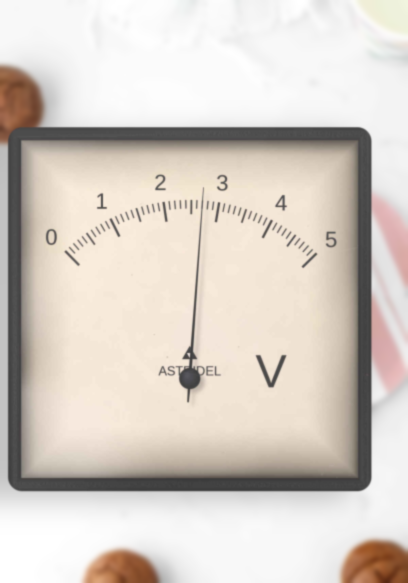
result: 2.7,V
